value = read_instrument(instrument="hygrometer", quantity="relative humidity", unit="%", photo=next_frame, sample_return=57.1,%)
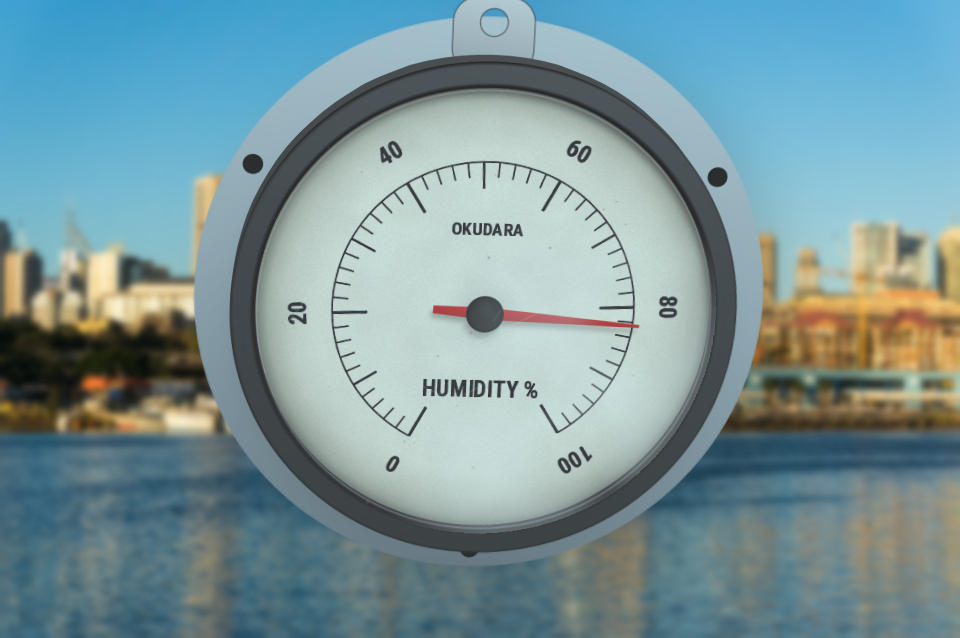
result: 82,%
